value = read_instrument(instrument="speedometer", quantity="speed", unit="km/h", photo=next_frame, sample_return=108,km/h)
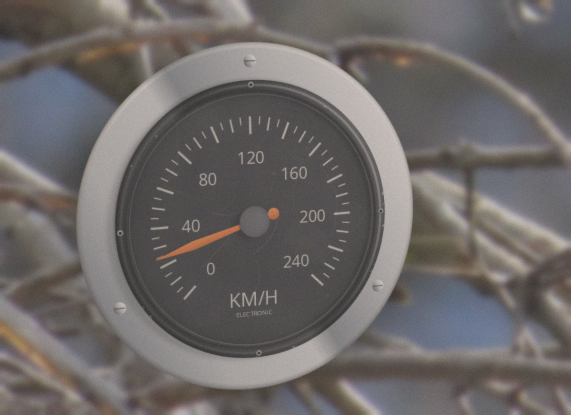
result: 25,km/h
